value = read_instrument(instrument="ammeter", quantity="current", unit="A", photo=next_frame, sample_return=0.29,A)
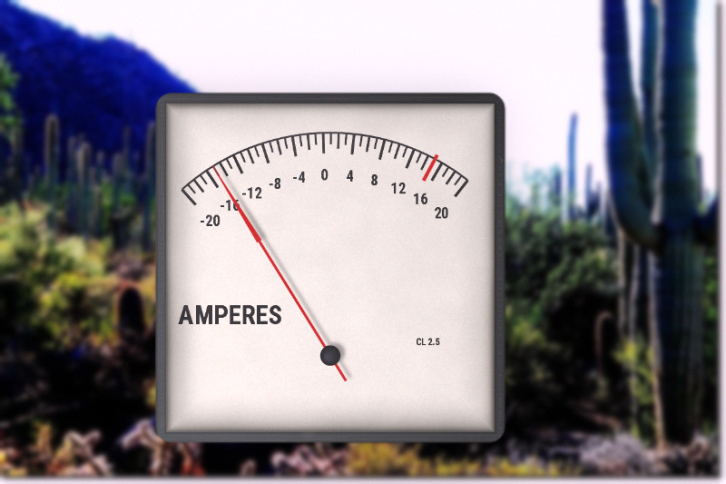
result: -15,A
